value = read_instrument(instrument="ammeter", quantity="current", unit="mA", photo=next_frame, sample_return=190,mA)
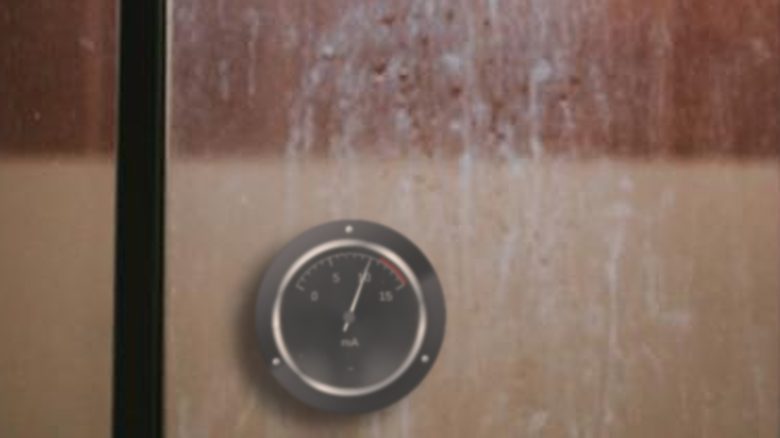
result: 10,mA
